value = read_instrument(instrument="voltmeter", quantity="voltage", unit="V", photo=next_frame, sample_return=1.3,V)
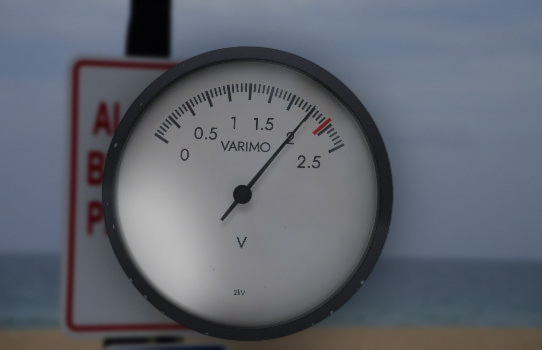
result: 2,V
